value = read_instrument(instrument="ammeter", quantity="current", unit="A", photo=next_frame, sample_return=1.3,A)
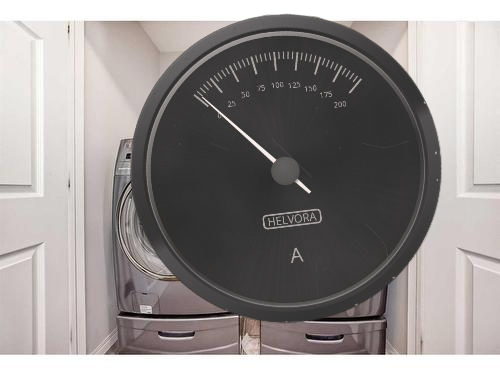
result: 5,A
